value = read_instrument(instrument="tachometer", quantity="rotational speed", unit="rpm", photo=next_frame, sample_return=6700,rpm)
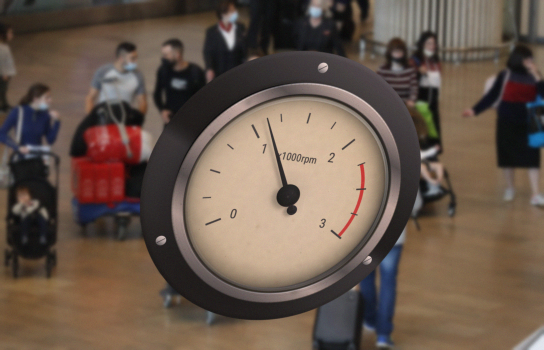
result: 1125,rpm
